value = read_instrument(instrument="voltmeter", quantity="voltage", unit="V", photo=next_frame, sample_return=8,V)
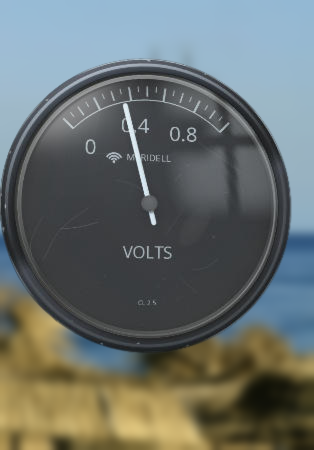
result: 0.35,V
